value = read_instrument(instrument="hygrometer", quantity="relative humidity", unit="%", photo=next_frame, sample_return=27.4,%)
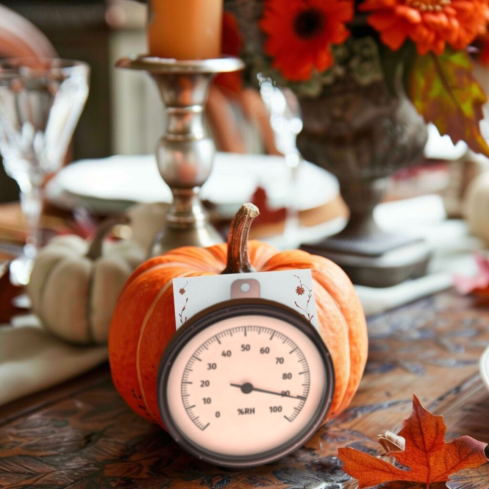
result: 90,%
